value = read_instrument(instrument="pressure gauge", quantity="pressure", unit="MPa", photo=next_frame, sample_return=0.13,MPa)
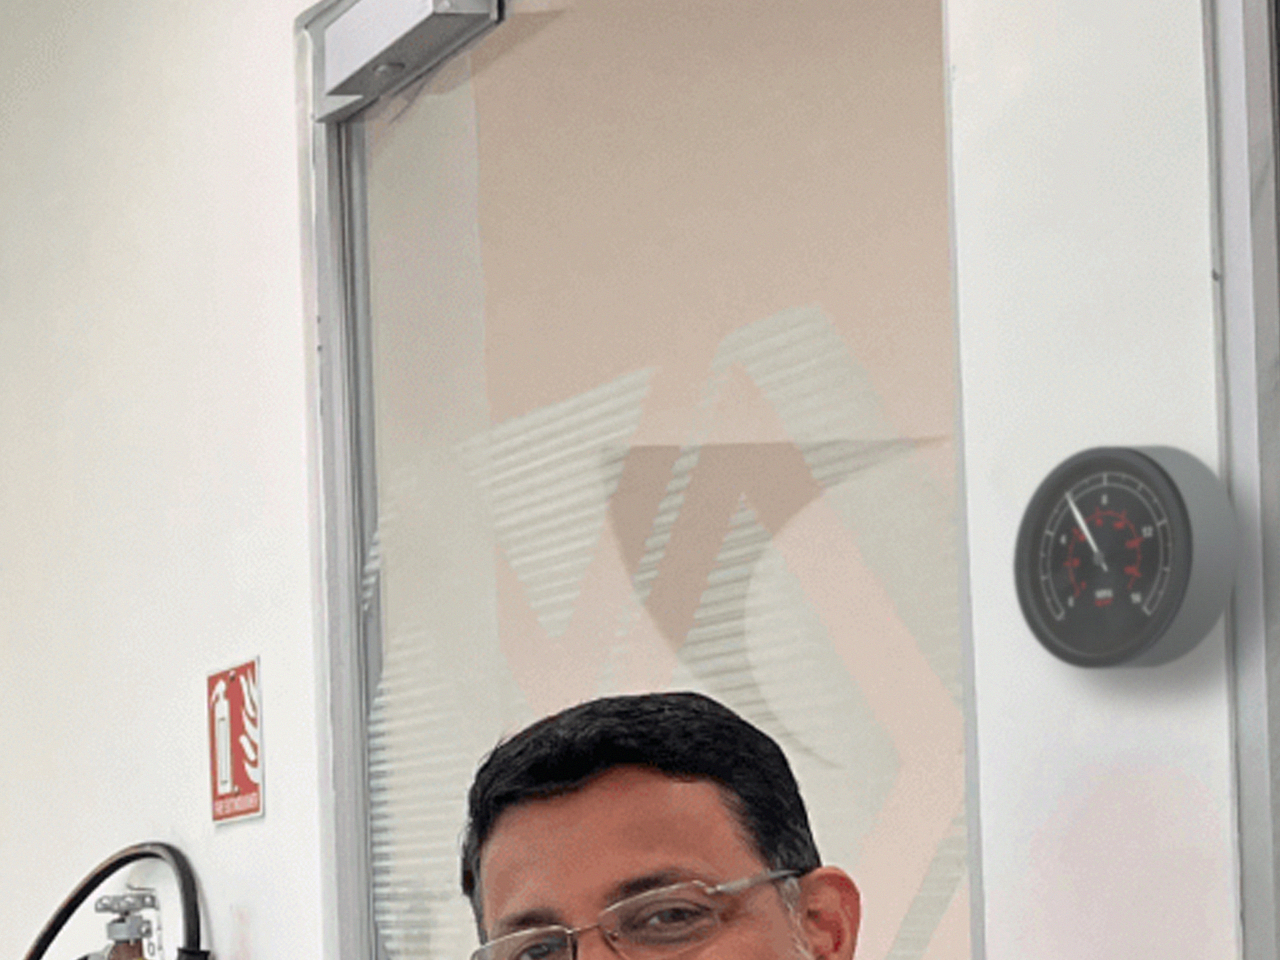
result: 6,MPa
